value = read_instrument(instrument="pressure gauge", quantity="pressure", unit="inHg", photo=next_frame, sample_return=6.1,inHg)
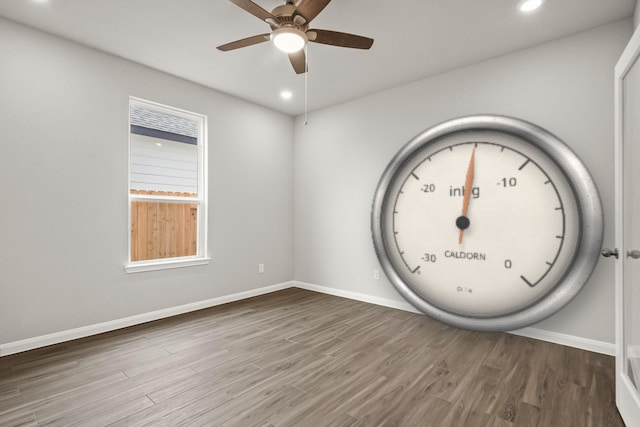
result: -14,inHg
